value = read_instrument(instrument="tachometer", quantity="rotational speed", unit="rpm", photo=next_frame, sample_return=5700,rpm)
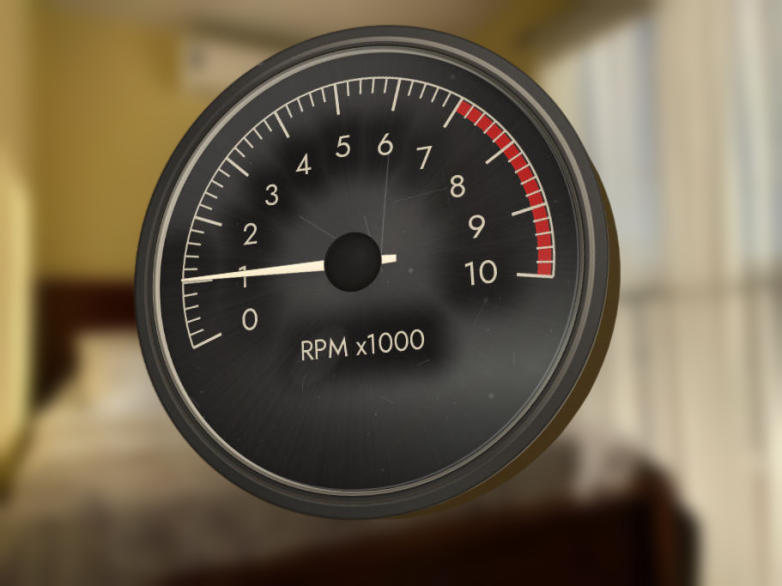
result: 1000,rpm
